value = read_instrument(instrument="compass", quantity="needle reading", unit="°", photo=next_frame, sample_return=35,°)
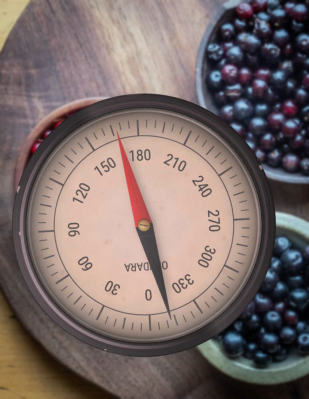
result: 167.5,°
